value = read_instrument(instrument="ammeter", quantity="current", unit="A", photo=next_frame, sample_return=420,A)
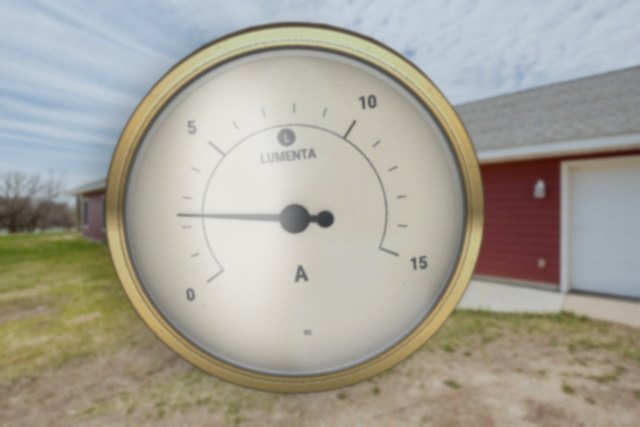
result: 2.5,A
